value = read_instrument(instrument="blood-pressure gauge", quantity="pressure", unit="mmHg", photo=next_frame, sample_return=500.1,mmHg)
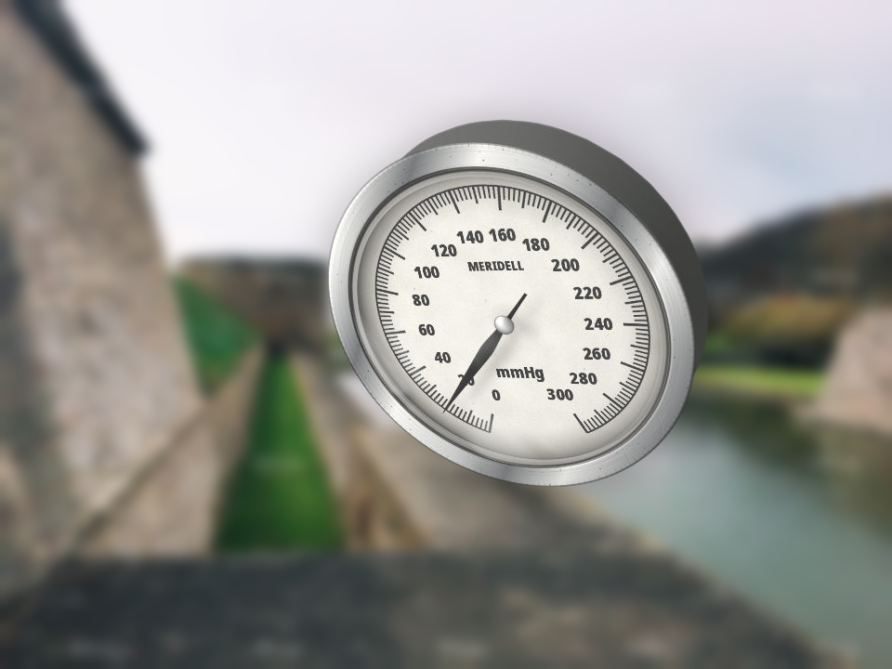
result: 20,mmHg
